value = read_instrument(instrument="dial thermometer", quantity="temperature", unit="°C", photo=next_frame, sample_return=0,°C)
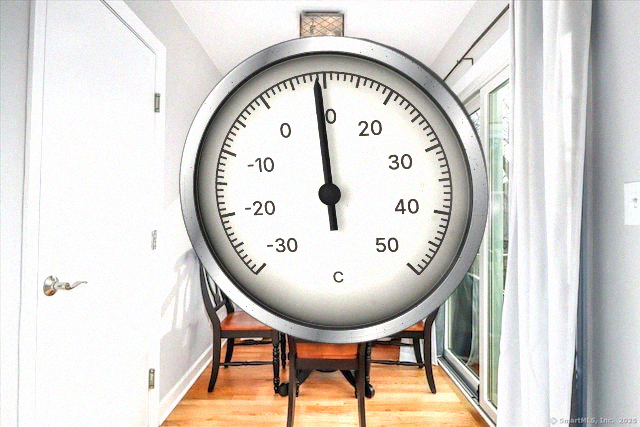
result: 9,°C
